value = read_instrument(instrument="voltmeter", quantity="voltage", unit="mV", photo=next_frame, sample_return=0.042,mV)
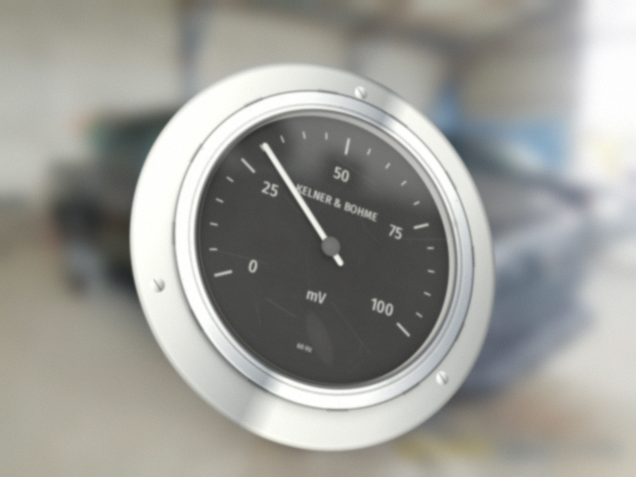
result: 30,mV
